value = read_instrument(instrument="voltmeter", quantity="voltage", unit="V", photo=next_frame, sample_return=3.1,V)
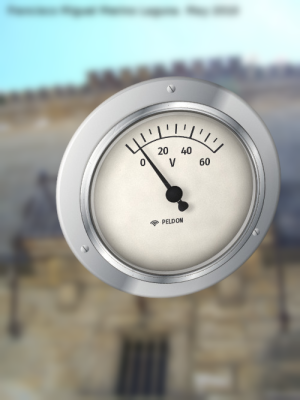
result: 5,V
